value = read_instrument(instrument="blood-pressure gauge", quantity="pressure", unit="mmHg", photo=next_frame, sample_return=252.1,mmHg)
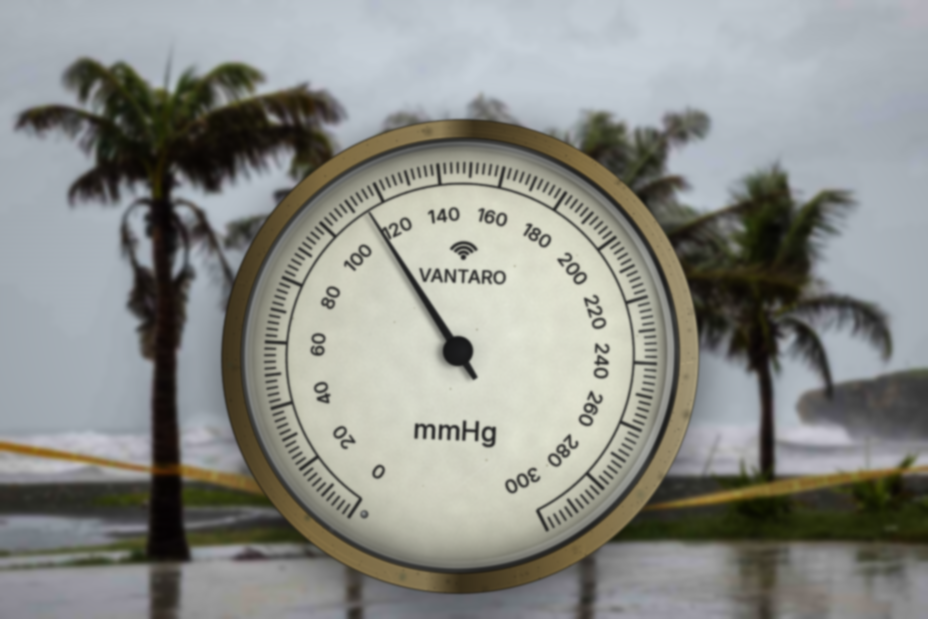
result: 114,mmHg
